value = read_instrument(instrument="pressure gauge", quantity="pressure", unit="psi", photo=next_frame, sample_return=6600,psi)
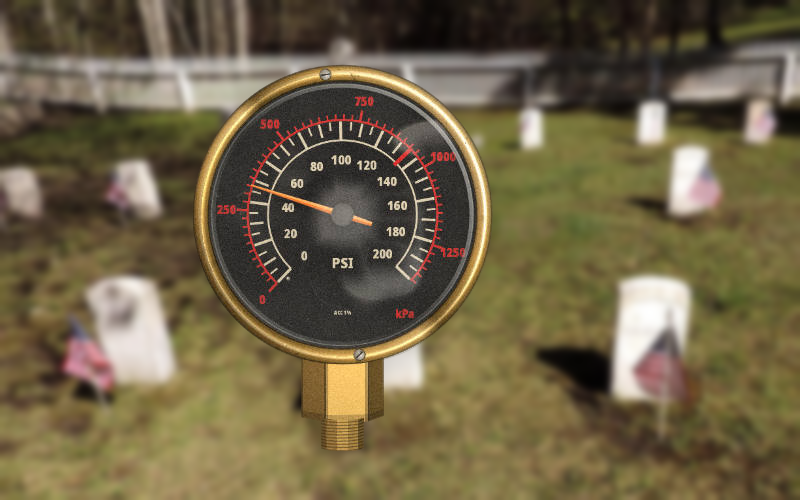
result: 47.5,psi
